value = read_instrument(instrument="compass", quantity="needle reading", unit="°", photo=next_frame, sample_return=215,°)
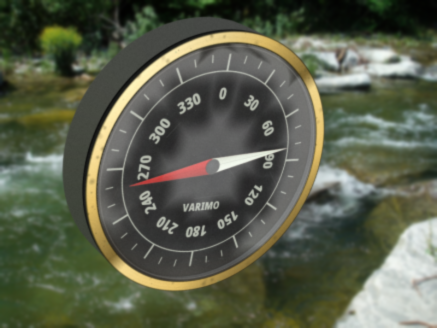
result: 260,°
